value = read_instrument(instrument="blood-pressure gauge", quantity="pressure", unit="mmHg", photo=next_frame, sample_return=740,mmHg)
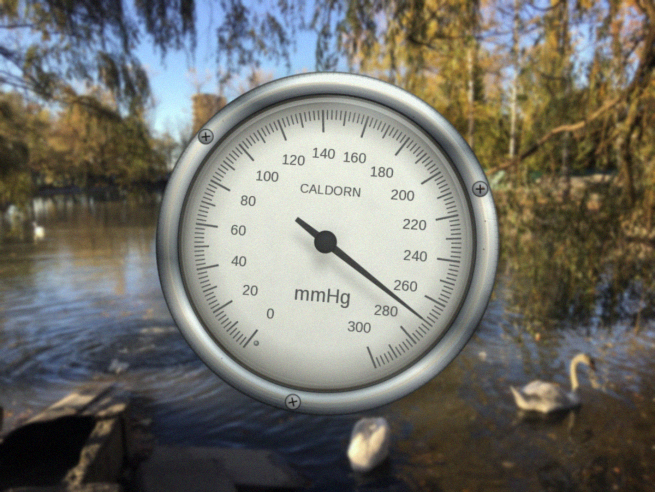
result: 270,mmHg
